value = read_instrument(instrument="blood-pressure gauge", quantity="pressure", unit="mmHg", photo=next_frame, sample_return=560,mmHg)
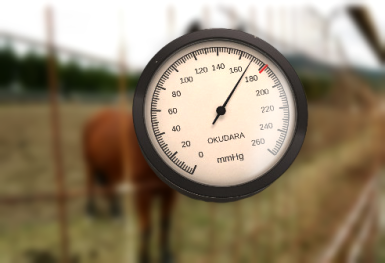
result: 170,mmHg
